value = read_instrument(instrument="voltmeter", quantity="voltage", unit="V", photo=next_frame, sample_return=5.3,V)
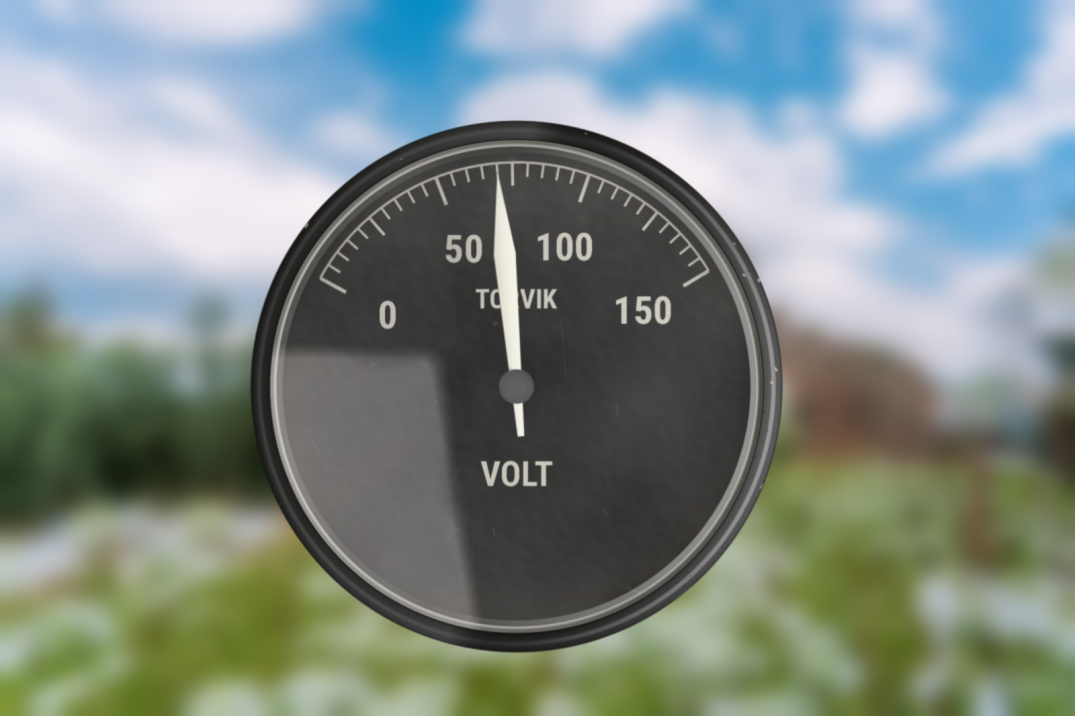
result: 70,V
